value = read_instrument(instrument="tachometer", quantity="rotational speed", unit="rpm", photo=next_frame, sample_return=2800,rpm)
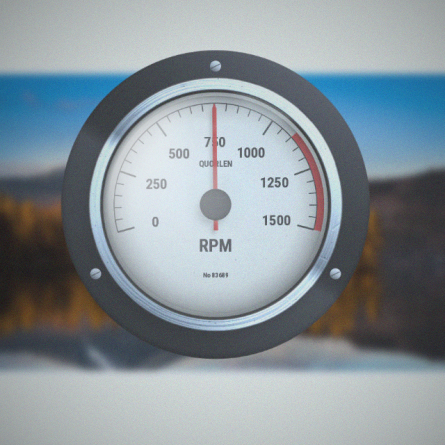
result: 750,rpm
